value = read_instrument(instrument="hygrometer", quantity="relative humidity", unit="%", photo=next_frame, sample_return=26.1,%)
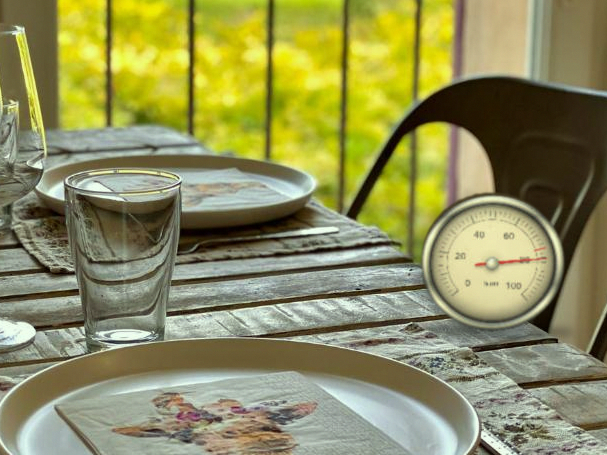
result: 80,%
